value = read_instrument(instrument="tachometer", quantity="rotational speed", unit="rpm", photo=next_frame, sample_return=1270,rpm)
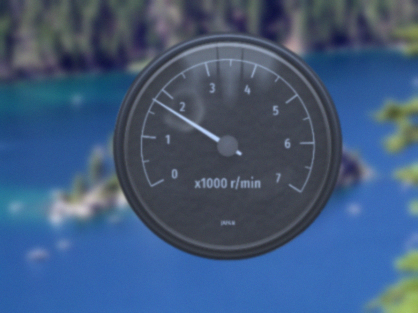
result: 1750,rpm
